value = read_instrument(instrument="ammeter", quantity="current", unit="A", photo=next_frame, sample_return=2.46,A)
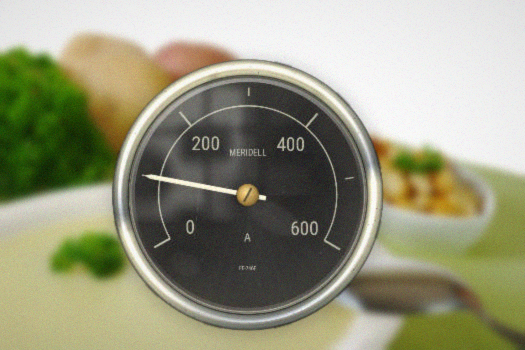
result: 100,A
